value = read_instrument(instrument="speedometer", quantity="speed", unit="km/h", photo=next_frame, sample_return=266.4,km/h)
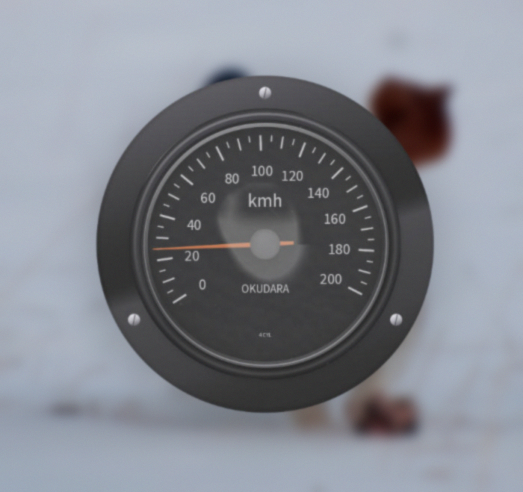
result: 25,km/h
